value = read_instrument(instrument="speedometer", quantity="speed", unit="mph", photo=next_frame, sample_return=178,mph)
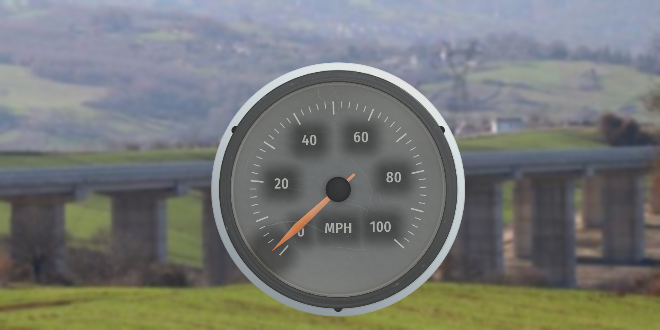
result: 2,mph
